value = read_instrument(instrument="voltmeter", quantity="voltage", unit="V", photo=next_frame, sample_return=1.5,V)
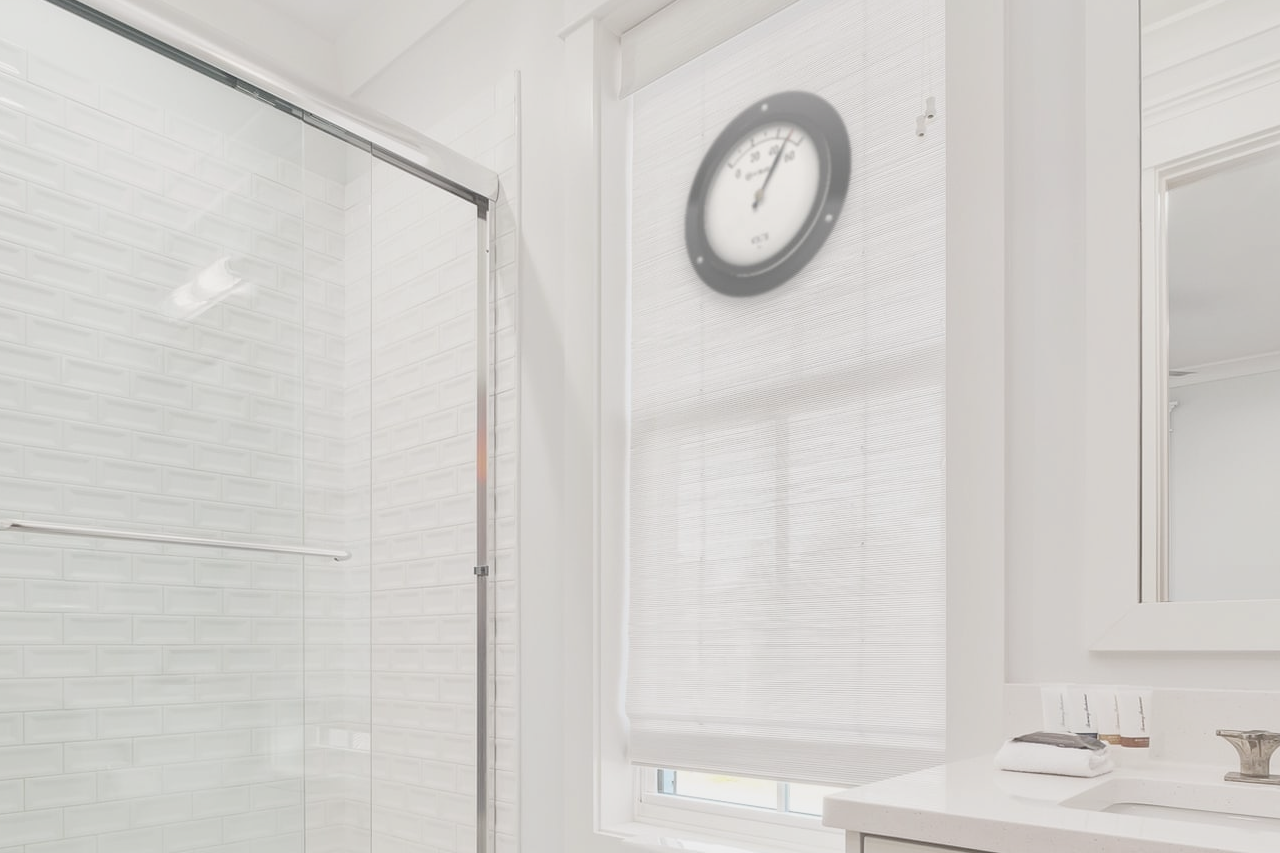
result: 50,V
